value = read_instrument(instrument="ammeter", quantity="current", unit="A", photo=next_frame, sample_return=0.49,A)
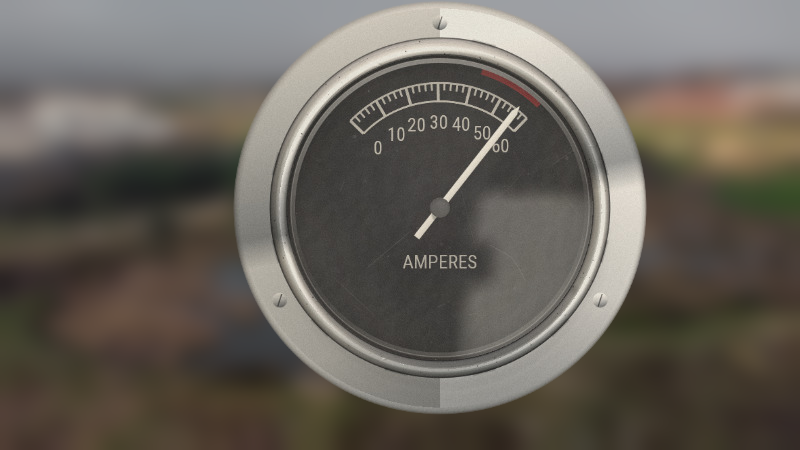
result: 56,A
